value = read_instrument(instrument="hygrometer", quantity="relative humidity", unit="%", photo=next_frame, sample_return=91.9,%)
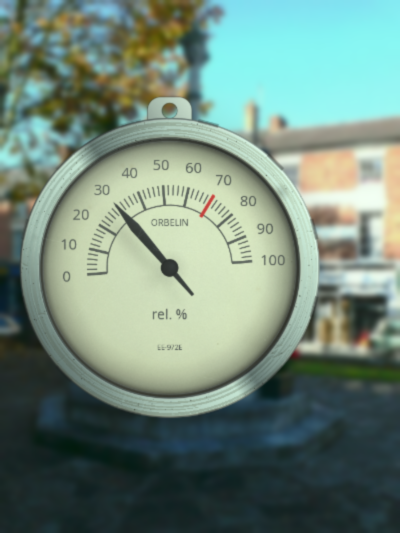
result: 30,%
